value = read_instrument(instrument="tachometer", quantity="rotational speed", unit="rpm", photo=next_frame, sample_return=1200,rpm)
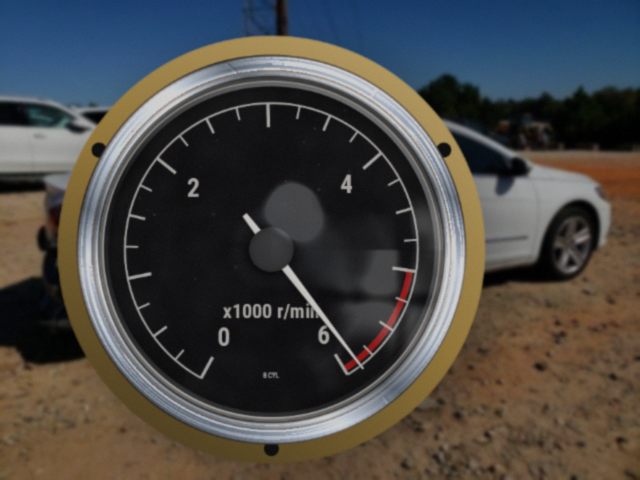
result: 5875,rpm
